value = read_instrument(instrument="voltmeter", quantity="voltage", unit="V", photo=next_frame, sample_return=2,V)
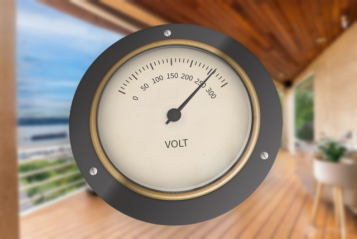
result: 260,V
